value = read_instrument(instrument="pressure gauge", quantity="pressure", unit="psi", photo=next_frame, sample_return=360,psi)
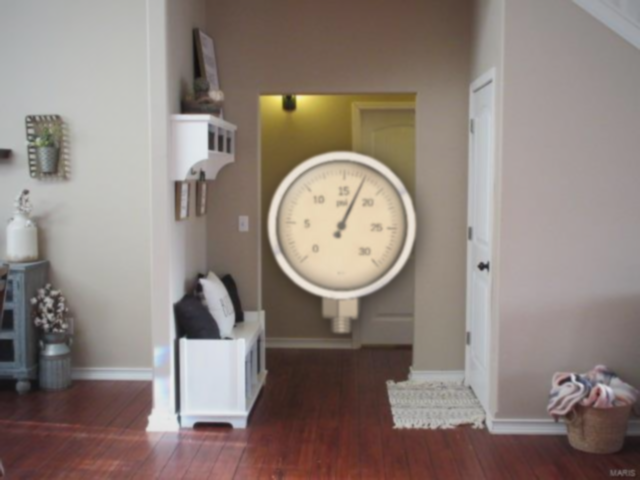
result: 17.5,psi
